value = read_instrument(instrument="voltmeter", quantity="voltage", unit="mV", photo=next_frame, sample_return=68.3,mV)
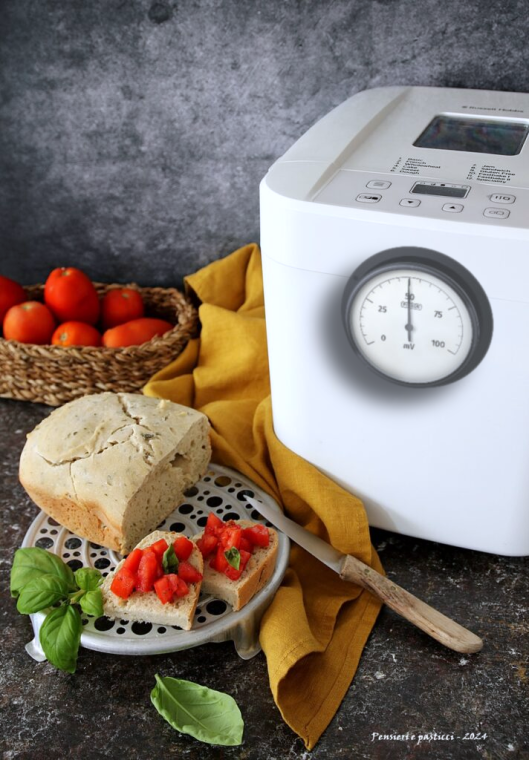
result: 50,mV
